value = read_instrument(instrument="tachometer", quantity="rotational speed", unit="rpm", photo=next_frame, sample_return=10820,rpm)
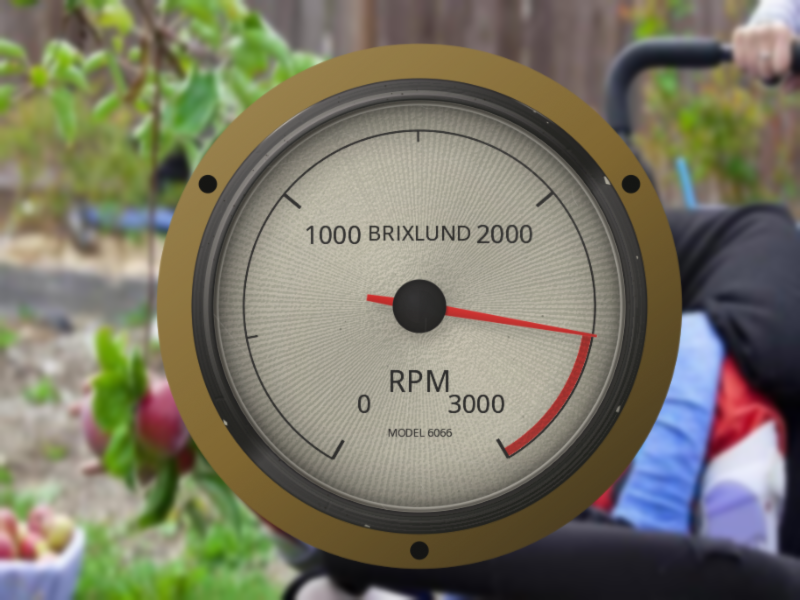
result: 2500,rpm
